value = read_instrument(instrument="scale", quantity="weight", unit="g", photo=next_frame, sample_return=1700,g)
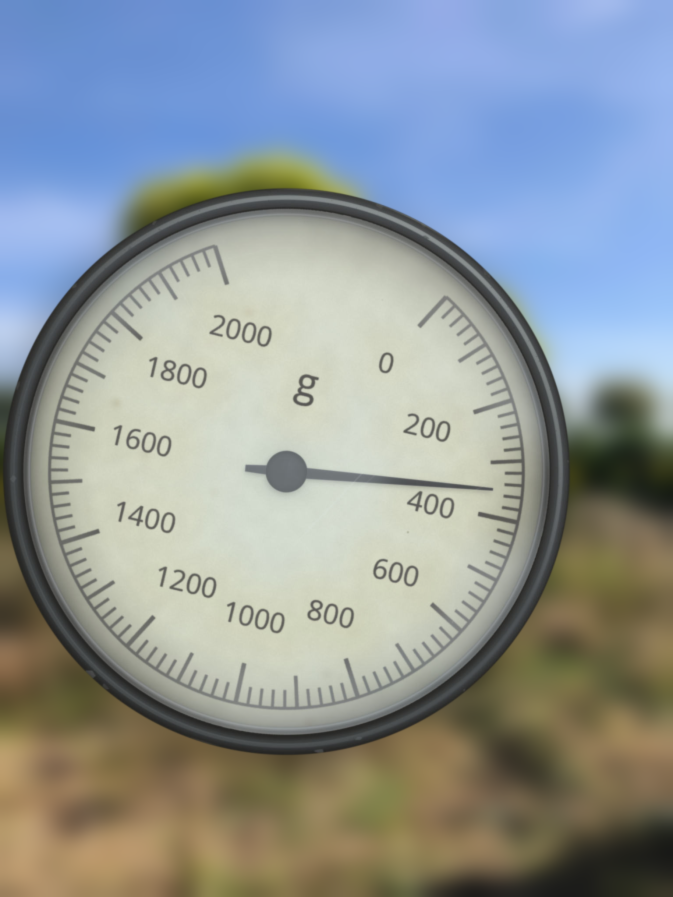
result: 350,g
